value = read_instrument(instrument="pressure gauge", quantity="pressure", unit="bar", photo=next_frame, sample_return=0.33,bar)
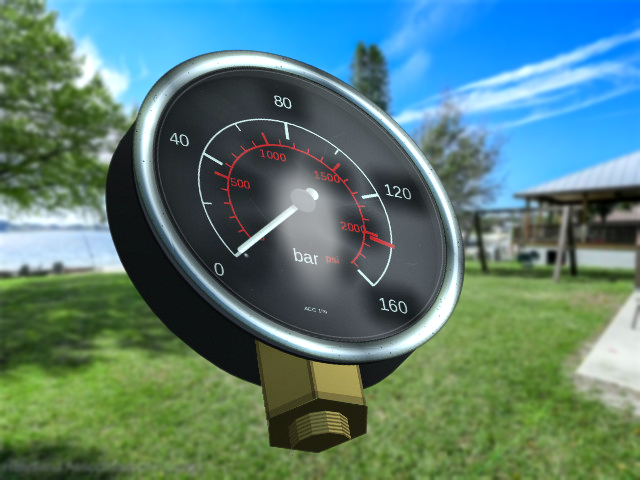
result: 0,bar
